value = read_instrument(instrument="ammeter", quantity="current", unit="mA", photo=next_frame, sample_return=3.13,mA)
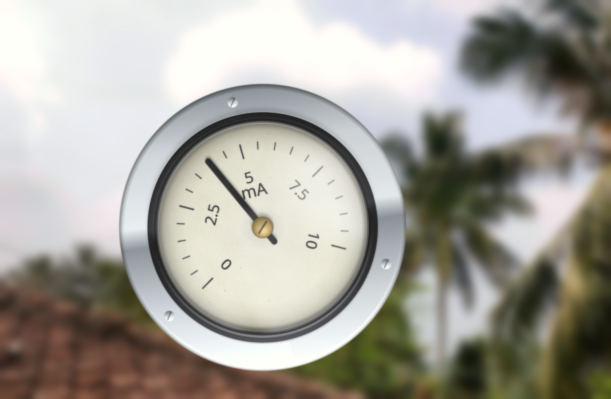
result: 4,mA
